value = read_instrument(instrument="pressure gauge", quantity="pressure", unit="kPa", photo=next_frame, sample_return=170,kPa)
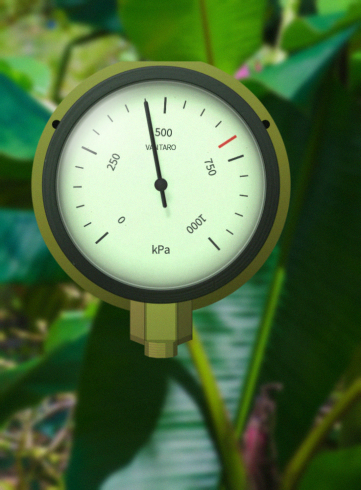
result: 450,kPa
